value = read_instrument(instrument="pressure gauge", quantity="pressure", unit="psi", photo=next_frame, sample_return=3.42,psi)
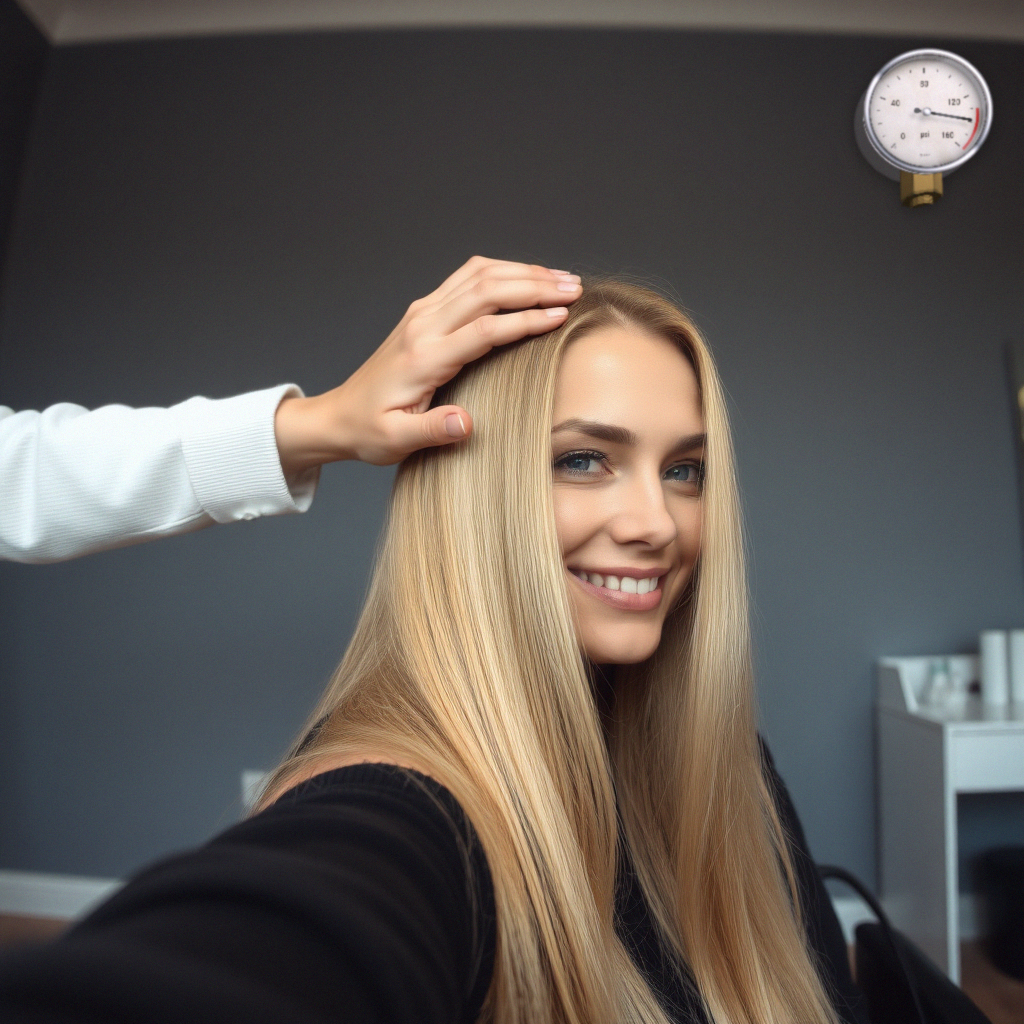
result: 140,psi
